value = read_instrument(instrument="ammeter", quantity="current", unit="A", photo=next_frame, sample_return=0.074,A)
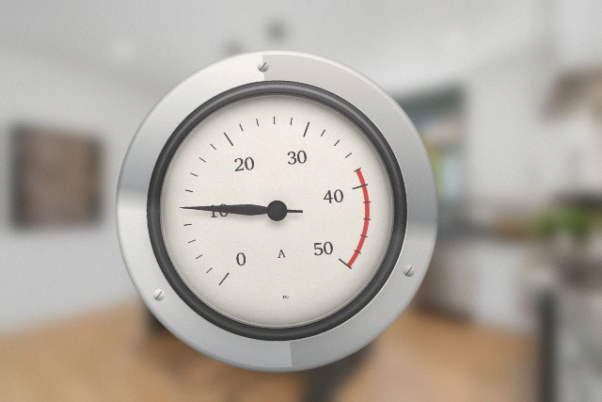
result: 10,A
